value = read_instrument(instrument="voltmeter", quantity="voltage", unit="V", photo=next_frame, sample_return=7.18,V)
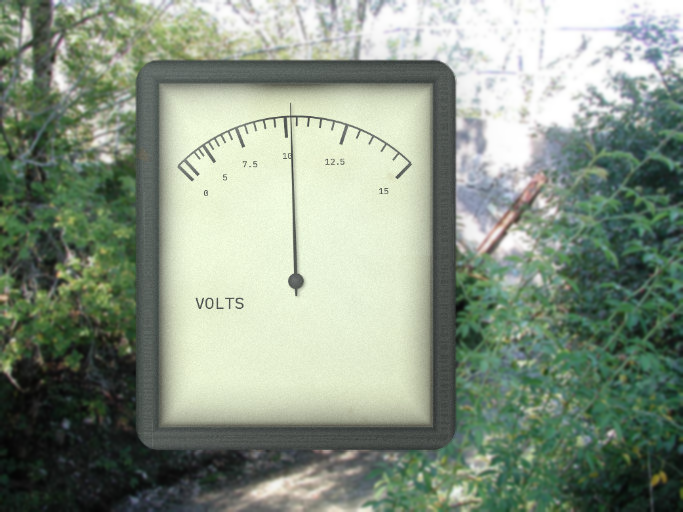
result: 10.25,V
